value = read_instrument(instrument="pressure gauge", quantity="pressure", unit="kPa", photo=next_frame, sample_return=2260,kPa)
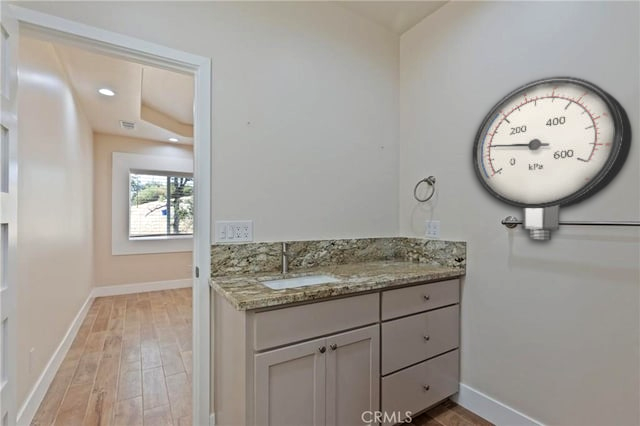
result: 100,kPa
